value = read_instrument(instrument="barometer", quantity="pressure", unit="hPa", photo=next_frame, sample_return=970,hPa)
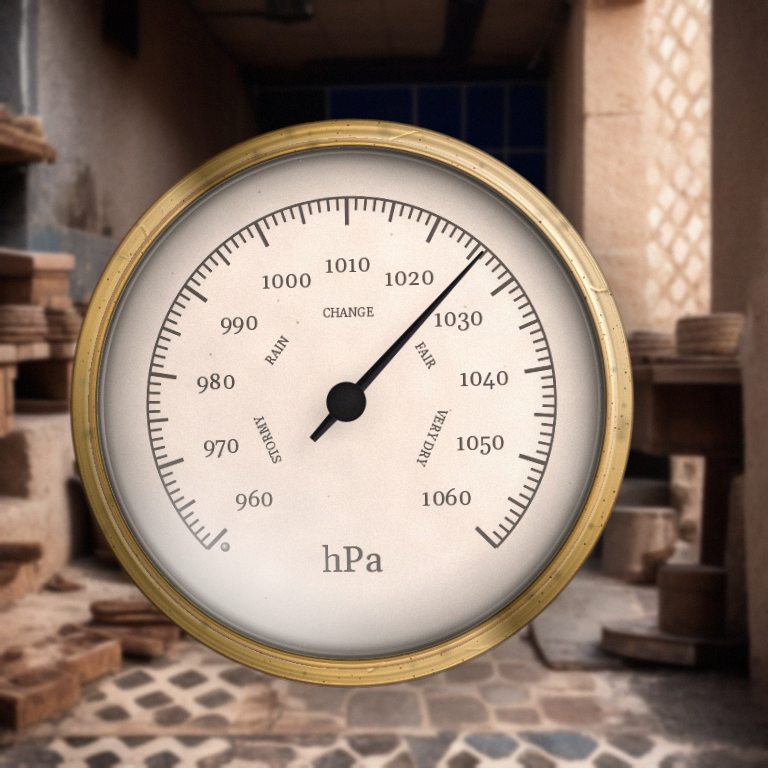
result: 1026,hPa
